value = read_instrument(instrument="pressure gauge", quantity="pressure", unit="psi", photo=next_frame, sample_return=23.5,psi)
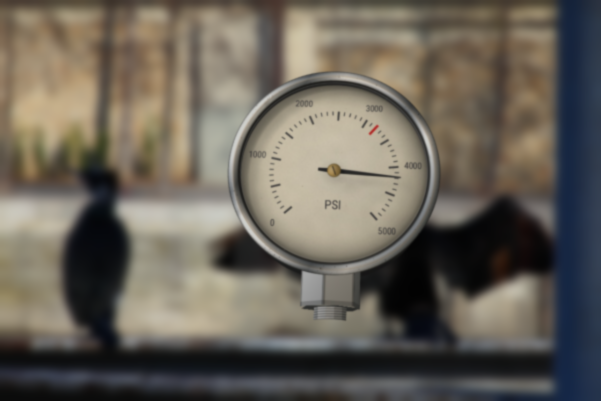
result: 4200,psi
